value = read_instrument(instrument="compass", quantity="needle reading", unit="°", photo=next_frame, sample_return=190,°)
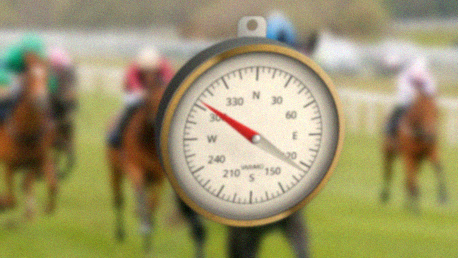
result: 305,°
